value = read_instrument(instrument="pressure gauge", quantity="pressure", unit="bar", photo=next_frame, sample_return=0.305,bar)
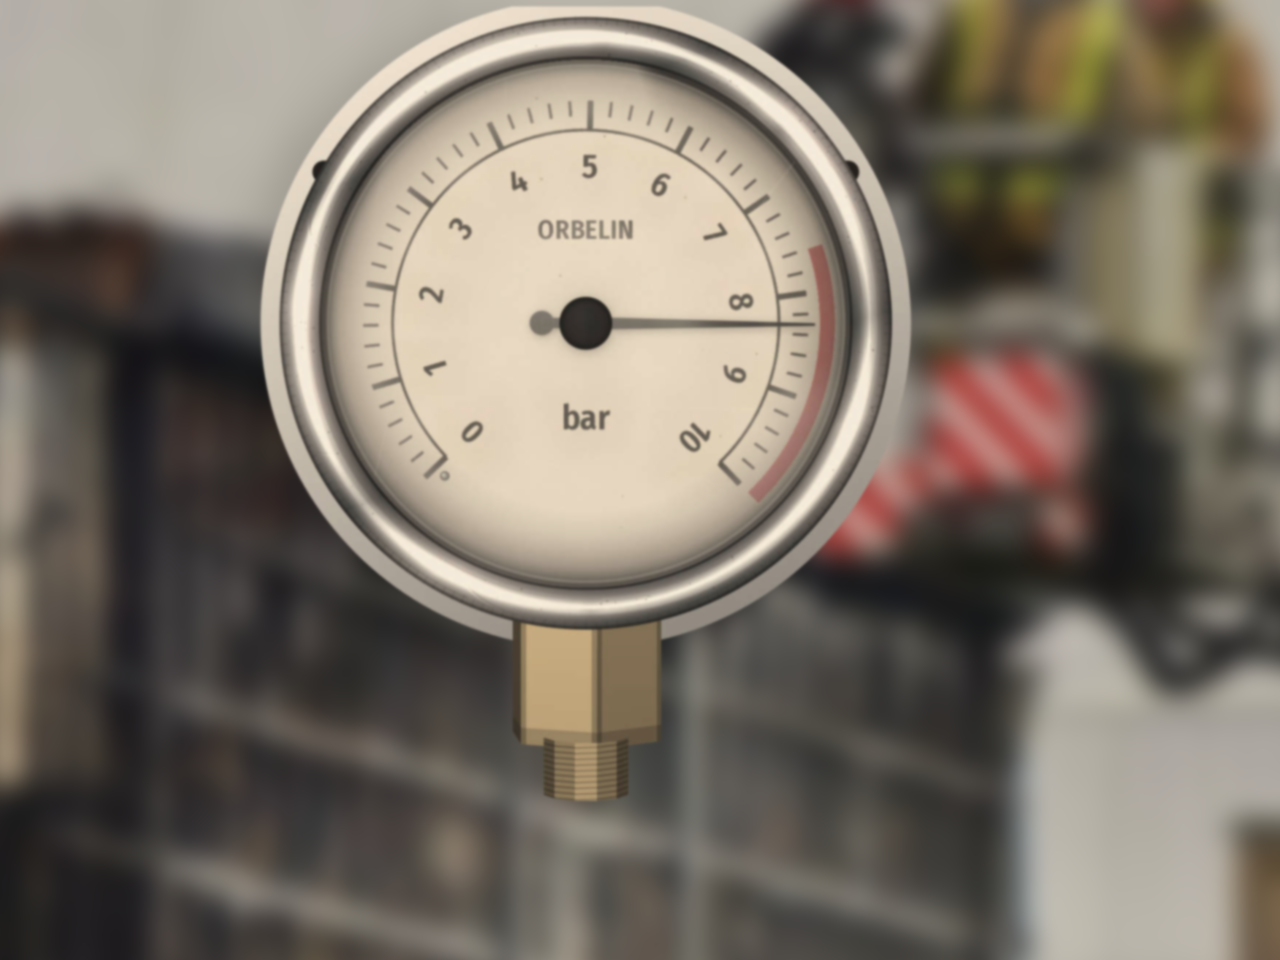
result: 8.3,bar
